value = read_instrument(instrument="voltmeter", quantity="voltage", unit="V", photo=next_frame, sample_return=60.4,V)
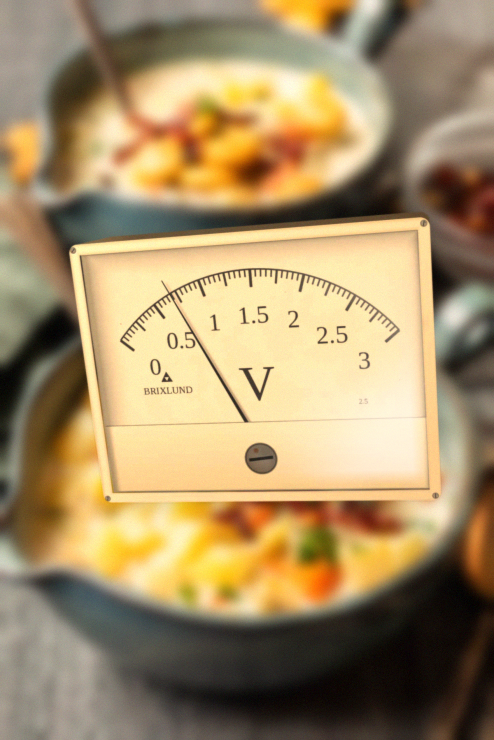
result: 0.7,V
